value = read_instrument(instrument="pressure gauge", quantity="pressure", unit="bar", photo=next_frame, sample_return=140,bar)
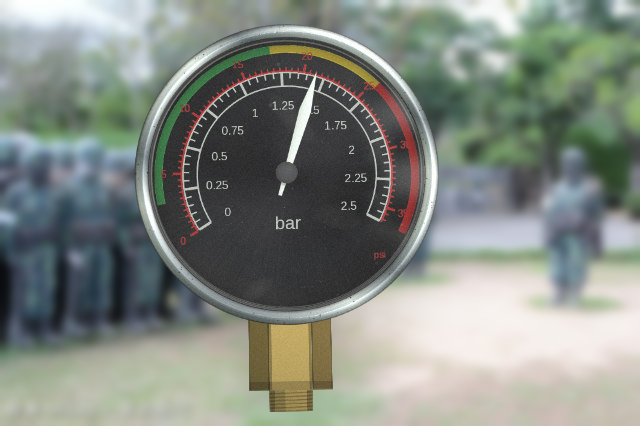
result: 1.45,bar
